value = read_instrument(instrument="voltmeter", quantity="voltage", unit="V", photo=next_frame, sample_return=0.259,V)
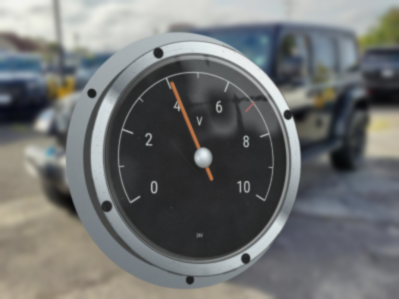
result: 4,V
